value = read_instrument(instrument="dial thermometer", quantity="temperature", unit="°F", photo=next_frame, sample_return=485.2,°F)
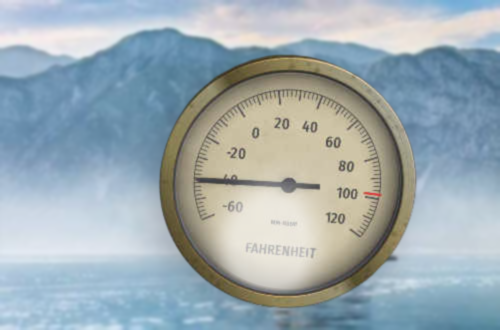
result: -40,°F
